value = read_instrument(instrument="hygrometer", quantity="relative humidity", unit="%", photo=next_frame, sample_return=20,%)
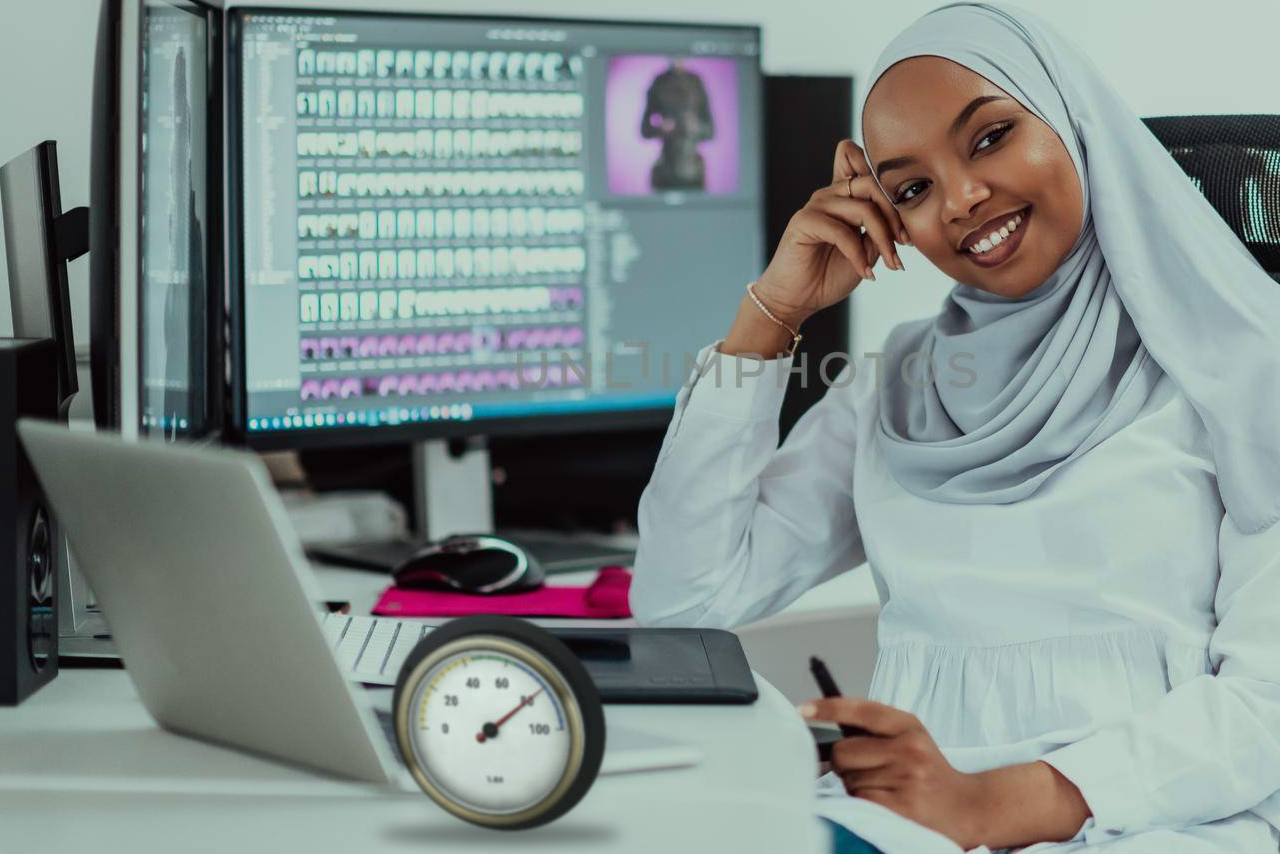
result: 80,%
